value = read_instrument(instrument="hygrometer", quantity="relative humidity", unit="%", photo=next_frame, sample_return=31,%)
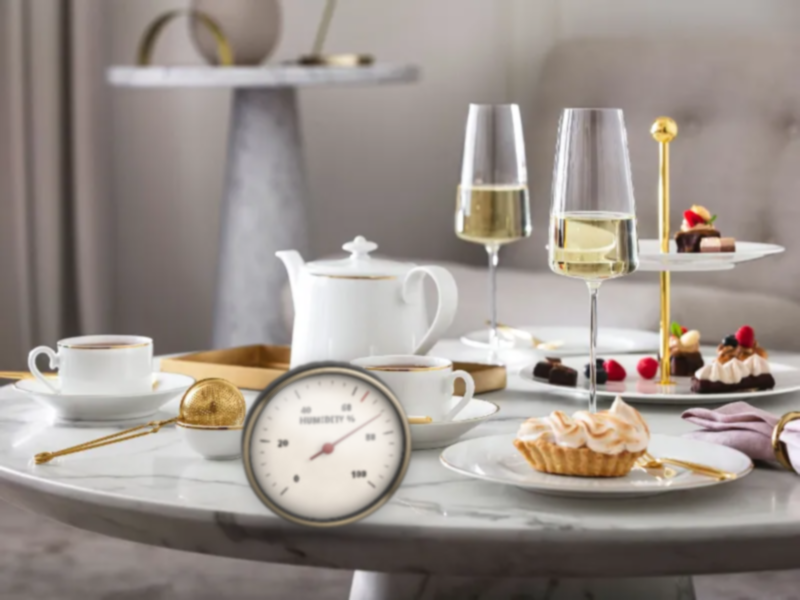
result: 72,%
